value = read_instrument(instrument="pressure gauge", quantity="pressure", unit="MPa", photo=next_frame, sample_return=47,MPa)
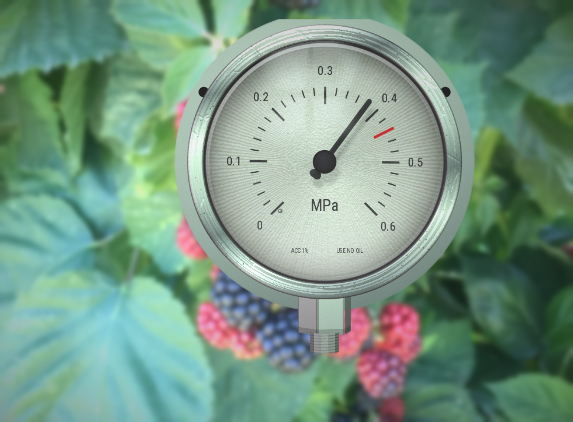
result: 0.38,MPa
